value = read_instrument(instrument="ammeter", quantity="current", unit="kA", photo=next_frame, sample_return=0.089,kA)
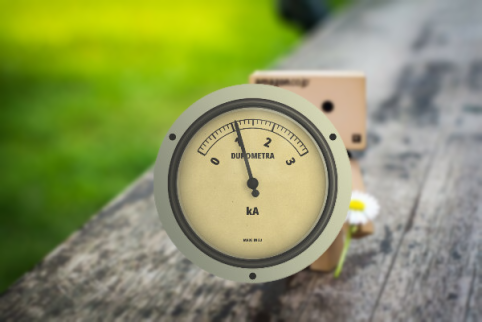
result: 1.1,kA
